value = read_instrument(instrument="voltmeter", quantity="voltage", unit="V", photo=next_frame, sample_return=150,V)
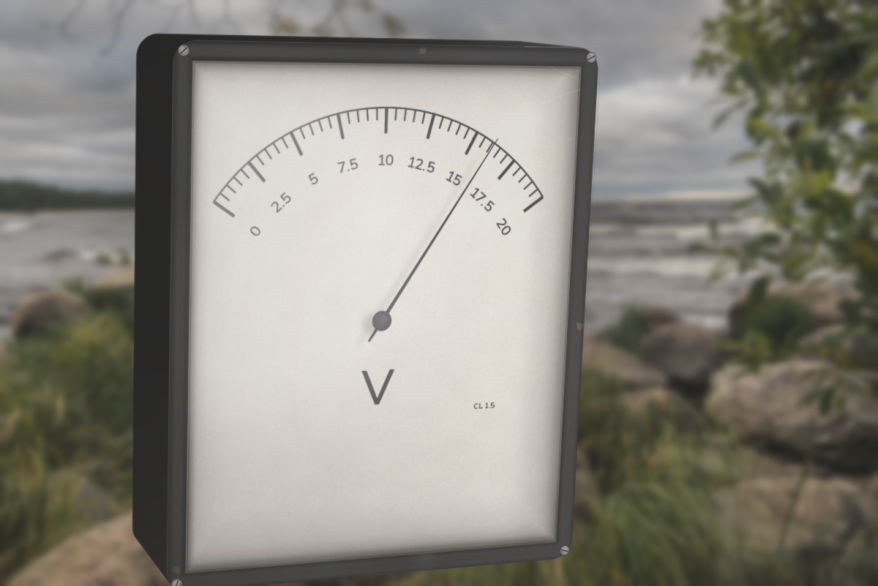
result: 16,V
